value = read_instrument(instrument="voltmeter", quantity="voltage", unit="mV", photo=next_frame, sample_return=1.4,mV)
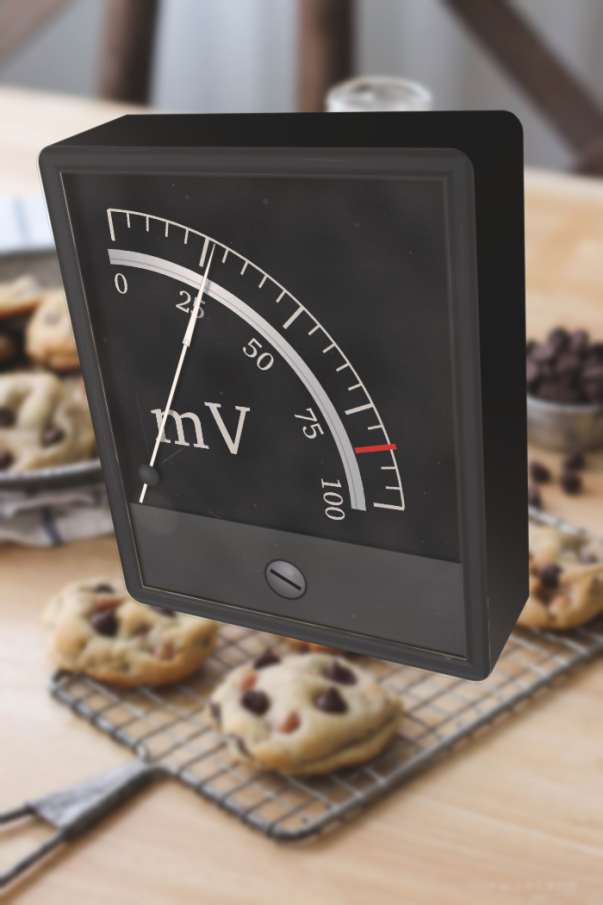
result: 27.5,mV
